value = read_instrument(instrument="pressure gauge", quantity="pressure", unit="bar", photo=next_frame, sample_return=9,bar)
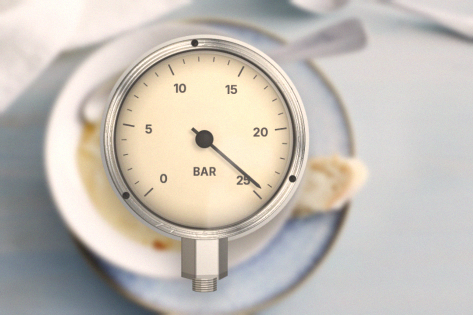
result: 24.5,bar
